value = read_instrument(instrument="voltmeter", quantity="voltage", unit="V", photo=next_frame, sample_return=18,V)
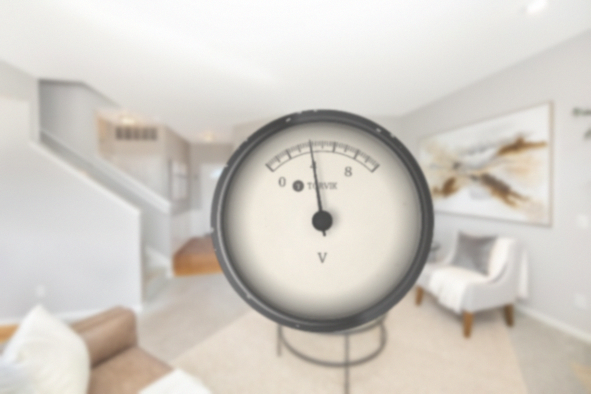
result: 4,V
